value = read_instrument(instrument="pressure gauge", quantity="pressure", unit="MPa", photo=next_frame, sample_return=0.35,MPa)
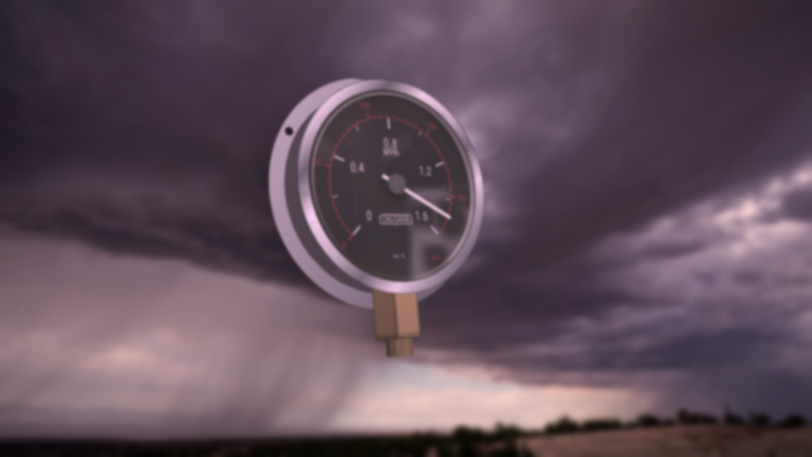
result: 1.5,MPa
